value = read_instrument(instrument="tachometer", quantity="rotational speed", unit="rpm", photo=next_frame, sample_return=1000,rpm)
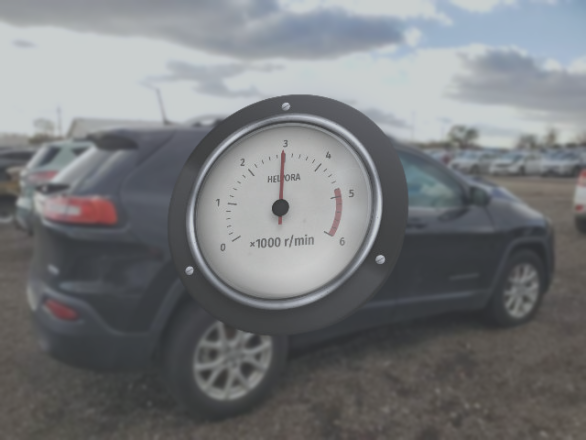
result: 3000,rpm
